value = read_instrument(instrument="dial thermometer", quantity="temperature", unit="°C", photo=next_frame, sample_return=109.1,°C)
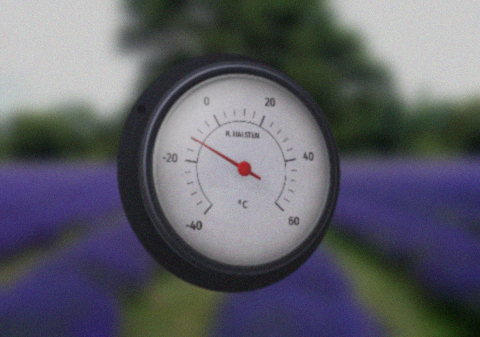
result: -12,°C
